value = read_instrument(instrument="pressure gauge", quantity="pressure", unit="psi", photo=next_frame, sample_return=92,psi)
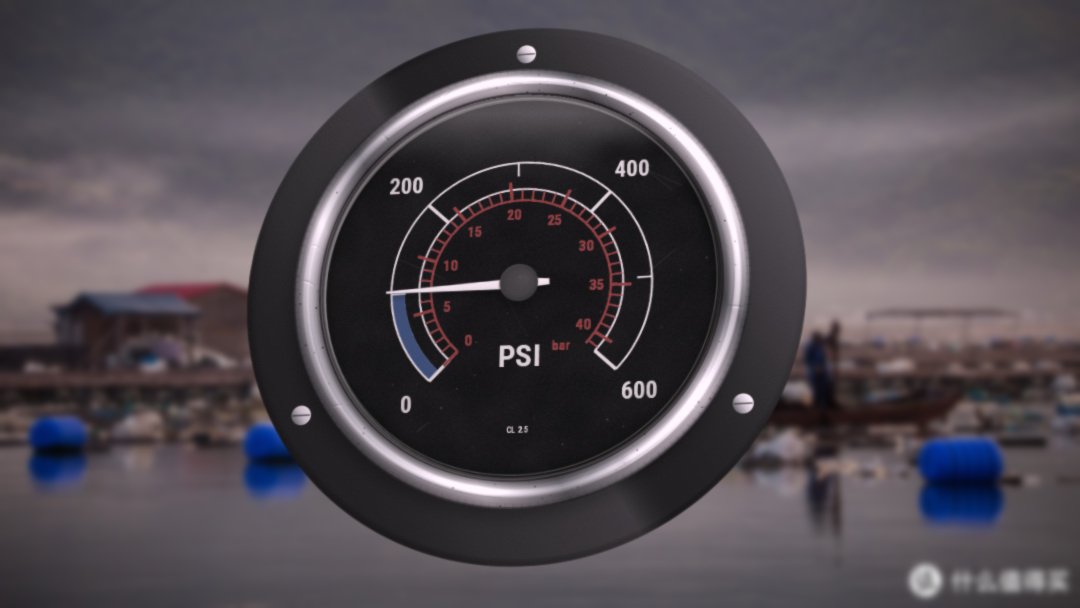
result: 100,psi
